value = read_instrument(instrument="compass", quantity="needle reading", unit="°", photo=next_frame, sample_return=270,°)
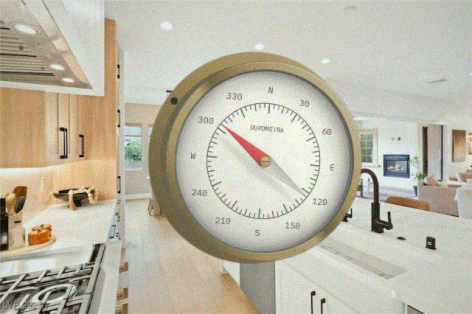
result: 305,°
